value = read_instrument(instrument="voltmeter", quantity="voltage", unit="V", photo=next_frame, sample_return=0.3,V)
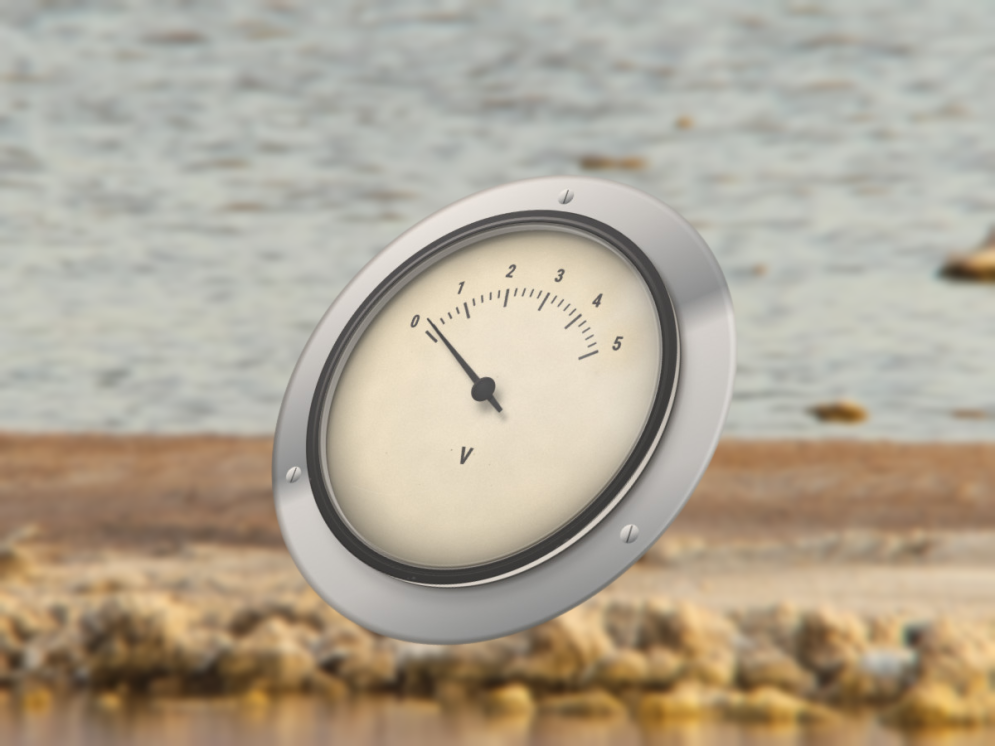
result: 0.2,V
